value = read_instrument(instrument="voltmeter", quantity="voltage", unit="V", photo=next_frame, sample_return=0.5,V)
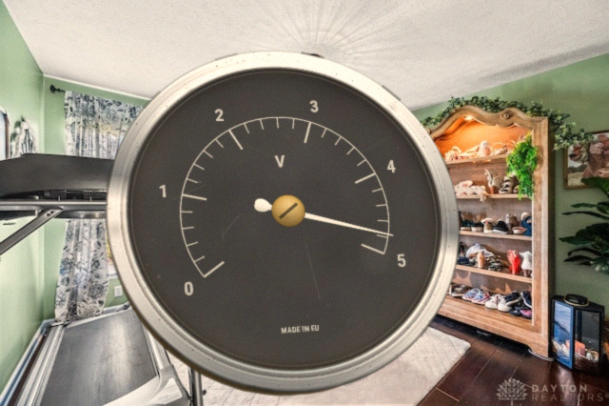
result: 4.8,V
